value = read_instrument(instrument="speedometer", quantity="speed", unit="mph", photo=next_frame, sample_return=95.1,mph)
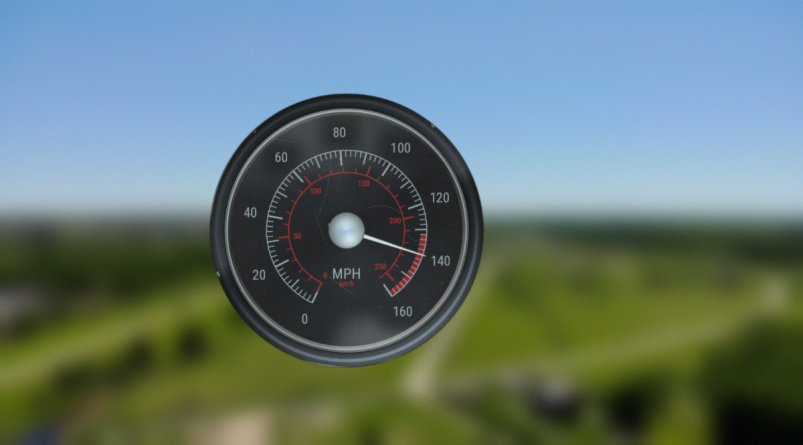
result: 140,mph
